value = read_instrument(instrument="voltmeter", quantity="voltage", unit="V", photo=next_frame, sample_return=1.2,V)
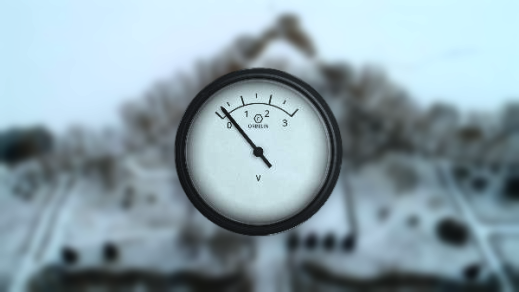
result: 0.25,V
